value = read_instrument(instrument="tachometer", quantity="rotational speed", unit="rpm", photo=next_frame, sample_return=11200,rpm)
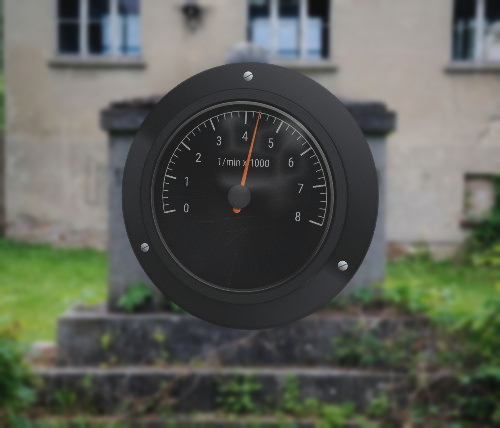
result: 4400,rpm
